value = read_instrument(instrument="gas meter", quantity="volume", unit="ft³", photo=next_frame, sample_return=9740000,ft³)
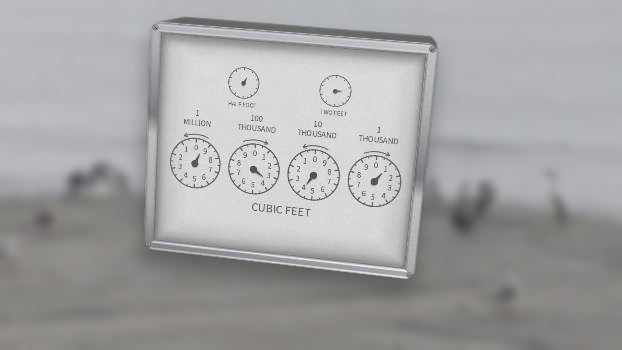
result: 934100,ft³
